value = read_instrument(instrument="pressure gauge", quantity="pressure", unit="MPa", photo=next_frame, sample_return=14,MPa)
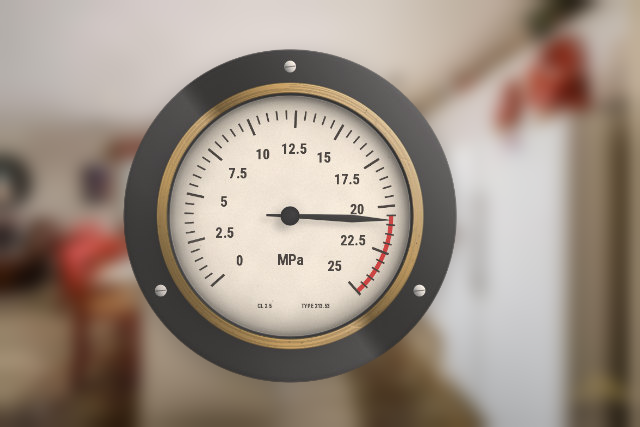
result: 20.75,MPa
